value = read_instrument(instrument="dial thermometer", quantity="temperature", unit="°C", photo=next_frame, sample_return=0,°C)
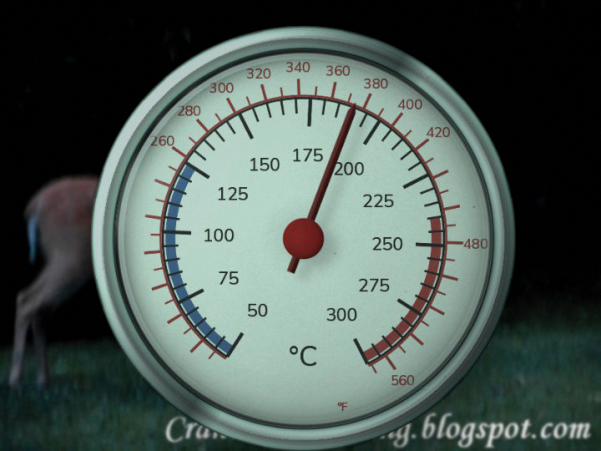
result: 190,°C
